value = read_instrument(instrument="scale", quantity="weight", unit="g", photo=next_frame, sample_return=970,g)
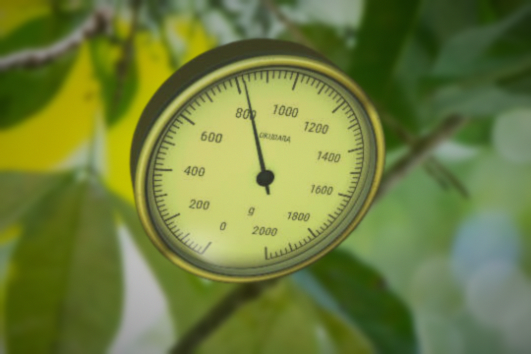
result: 820,g
